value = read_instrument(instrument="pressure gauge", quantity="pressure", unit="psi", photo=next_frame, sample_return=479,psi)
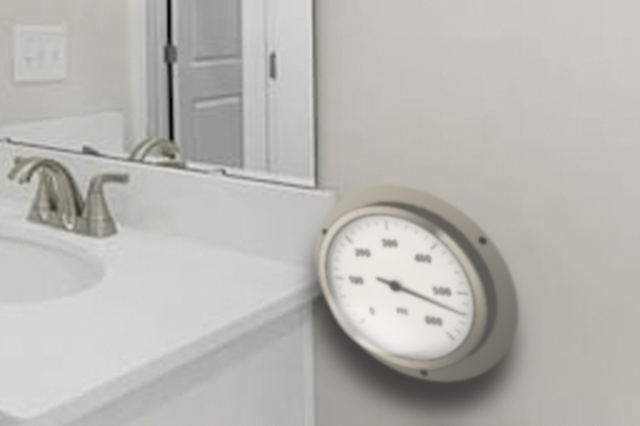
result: 540,psi
